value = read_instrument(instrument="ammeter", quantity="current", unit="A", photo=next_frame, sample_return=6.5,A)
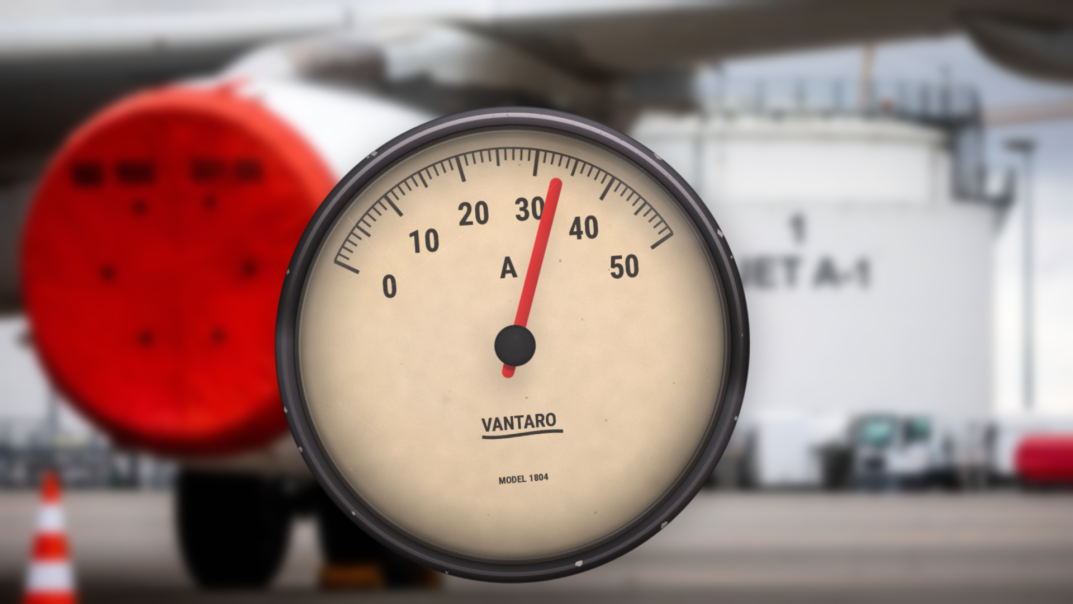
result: 33,A
